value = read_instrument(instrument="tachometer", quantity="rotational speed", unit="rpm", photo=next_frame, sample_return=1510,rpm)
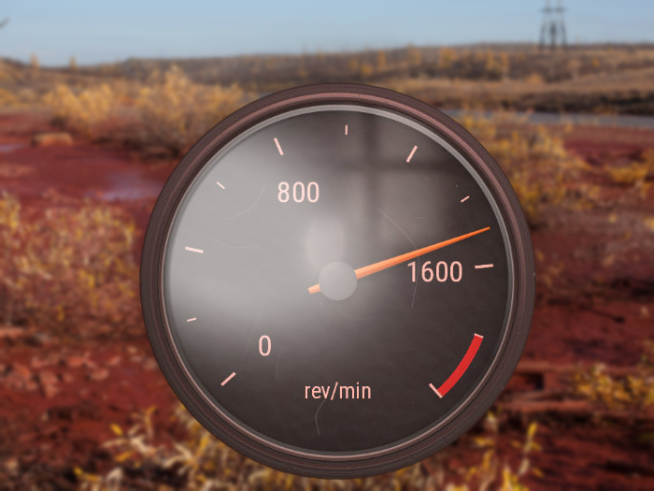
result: 1500,rpm
